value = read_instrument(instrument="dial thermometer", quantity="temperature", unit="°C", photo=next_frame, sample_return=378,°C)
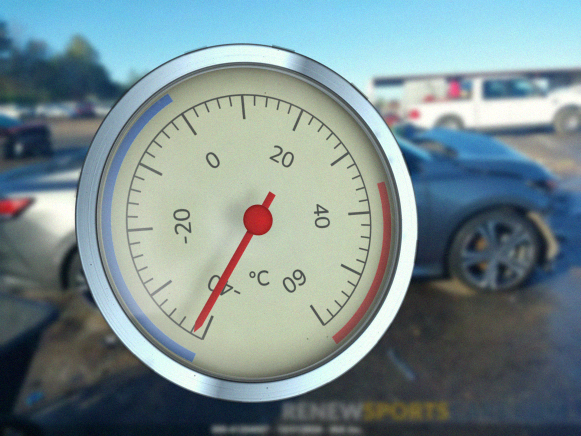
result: -38,°C
